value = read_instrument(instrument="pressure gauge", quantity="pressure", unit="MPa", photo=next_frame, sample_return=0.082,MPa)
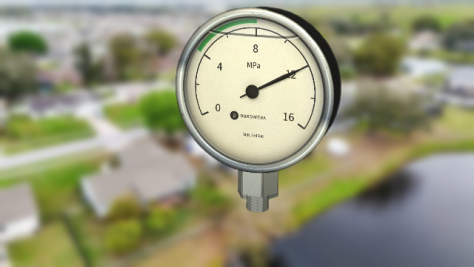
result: 12,MPa
